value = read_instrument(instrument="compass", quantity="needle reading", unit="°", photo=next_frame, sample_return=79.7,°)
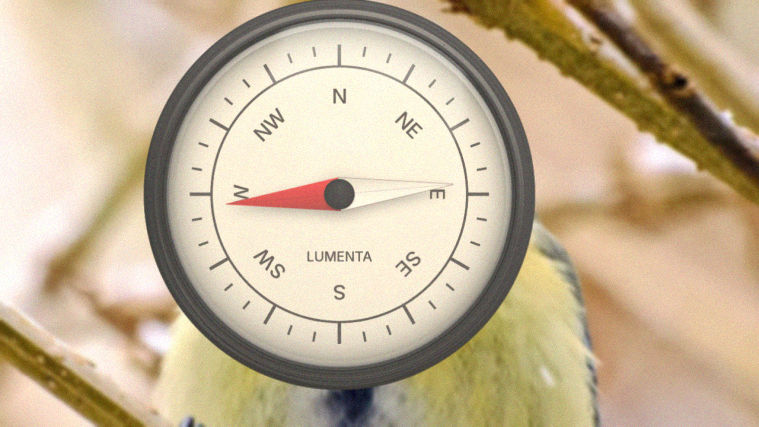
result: 265,°
